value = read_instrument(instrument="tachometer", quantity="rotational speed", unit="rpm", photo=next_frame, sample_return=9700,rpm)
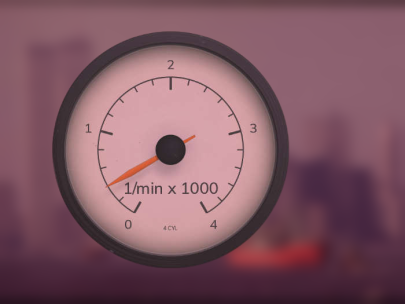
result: 400,rpm
